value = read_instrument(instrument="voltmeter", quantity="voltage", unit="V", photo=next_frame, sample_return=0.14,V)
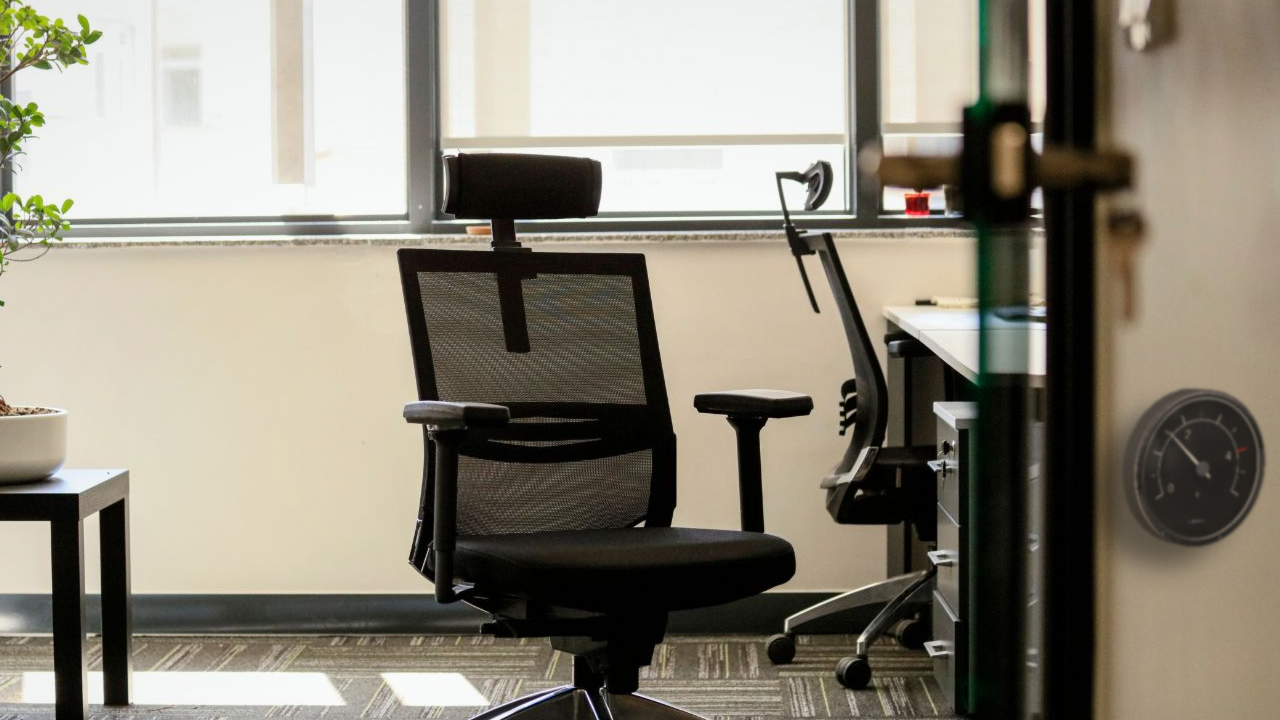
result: 1.5,V
